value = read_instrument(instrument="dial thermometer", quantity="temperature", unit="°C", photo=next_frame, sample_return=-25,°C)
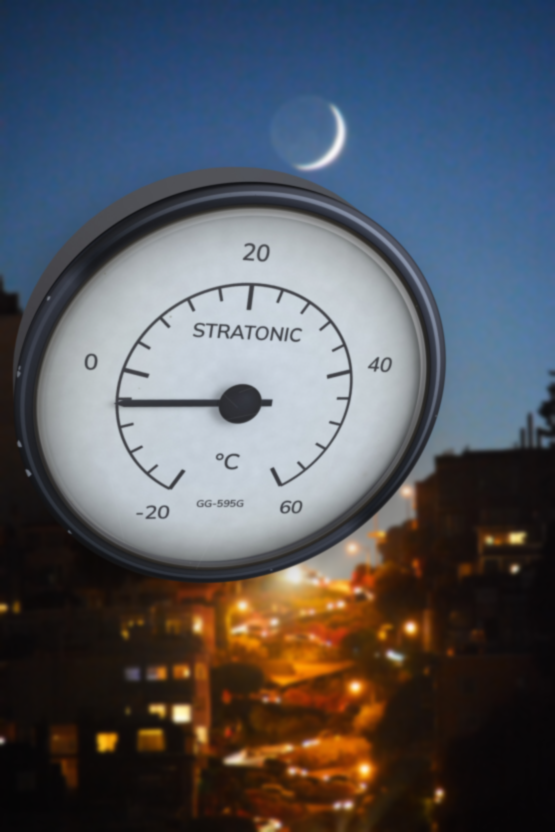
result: -4,°C
